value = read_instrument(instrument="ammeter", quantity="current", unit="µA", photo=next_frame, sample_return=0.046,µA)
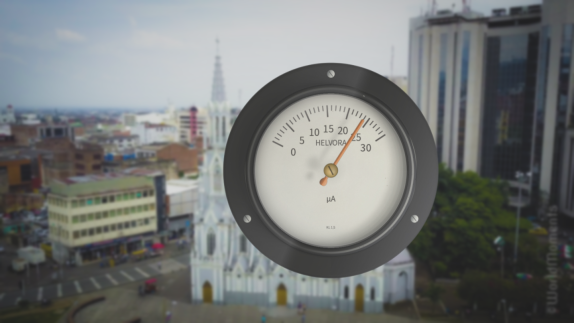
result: 24,µA
